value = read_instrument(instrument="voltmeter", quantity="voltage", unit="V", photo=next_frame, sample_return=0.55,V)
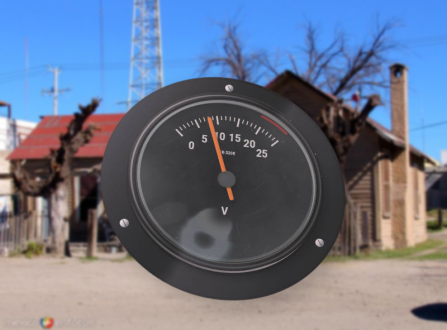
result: 8,V
